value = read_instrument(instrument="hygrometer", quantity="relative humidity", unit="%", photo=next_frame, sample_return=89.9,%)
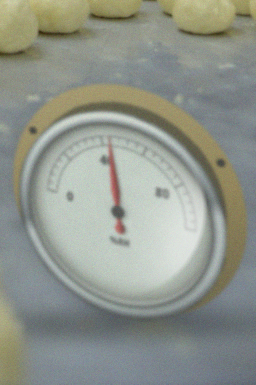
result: 44,%
